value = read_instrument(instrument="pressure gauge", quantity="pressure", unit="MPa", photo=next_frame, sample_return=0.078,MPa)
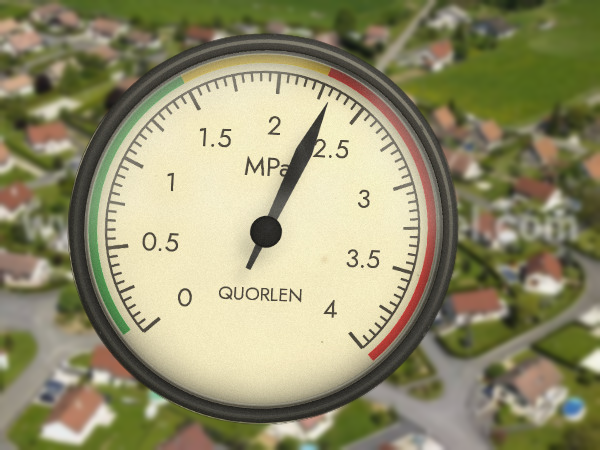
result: 2.3,MPa
